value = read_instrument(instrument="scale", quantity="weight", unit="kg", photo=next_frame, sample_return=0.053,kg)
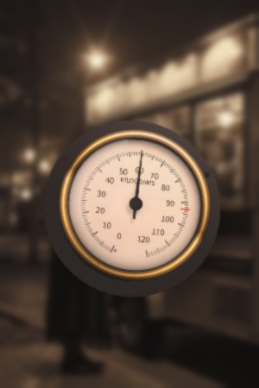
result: 60,kg
